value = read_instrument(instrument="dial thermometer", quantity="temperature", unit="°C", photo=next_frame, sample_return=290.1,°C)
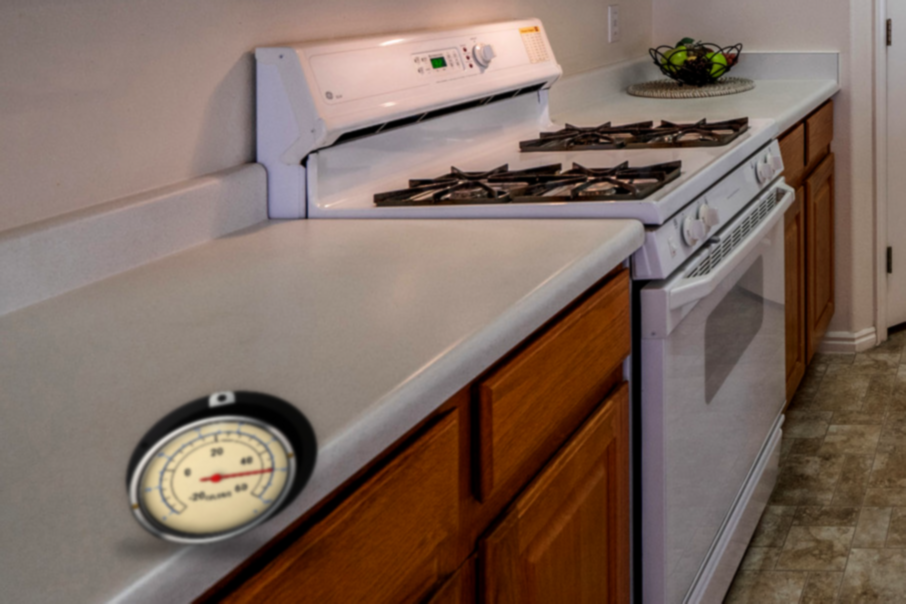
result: 48,°C
